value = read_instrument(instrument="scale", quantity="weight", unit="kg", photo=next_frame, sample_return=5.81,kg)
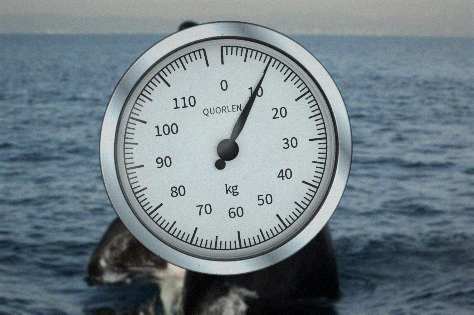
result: 10,kg
